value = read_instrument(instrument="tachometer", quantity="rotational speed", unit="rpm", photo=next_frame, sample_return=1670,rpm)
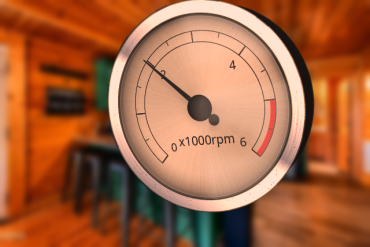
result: 2000,rpm
